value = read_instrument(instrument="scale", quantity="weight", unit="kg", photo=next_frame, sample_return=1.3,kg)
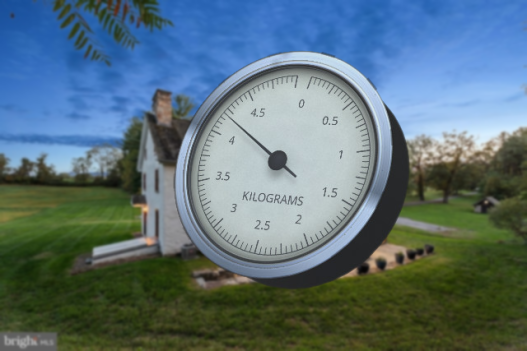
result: 4.2,kg
